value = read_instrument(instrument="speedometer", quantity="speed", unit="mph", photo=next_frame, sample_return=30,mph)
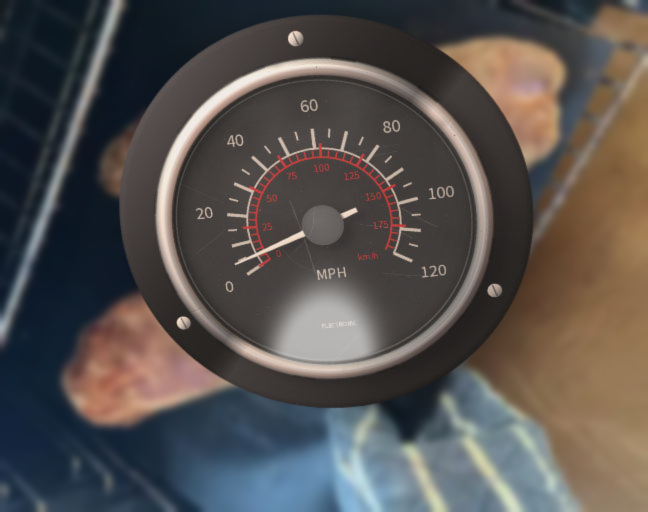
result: 5,mph
